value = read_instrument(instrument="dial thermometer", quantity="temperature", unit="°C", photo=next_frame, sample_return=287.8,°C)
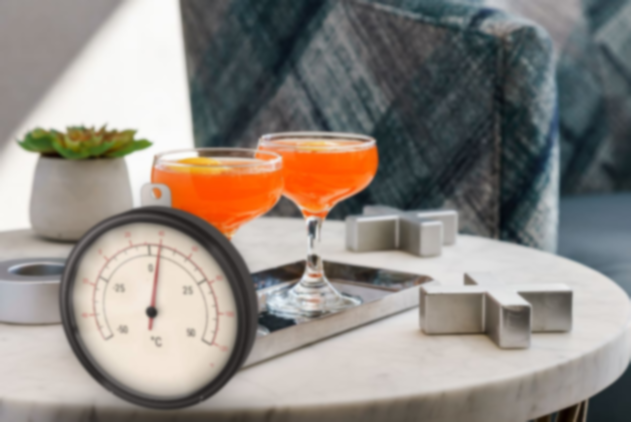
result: 5,°C
